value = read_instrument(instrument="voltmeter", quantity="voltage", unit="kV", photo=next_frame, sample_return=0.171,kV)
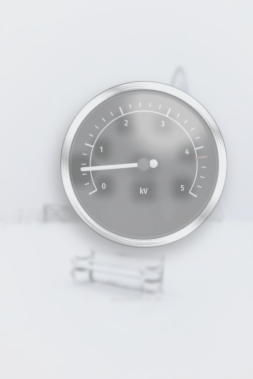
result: 0.5,kV
